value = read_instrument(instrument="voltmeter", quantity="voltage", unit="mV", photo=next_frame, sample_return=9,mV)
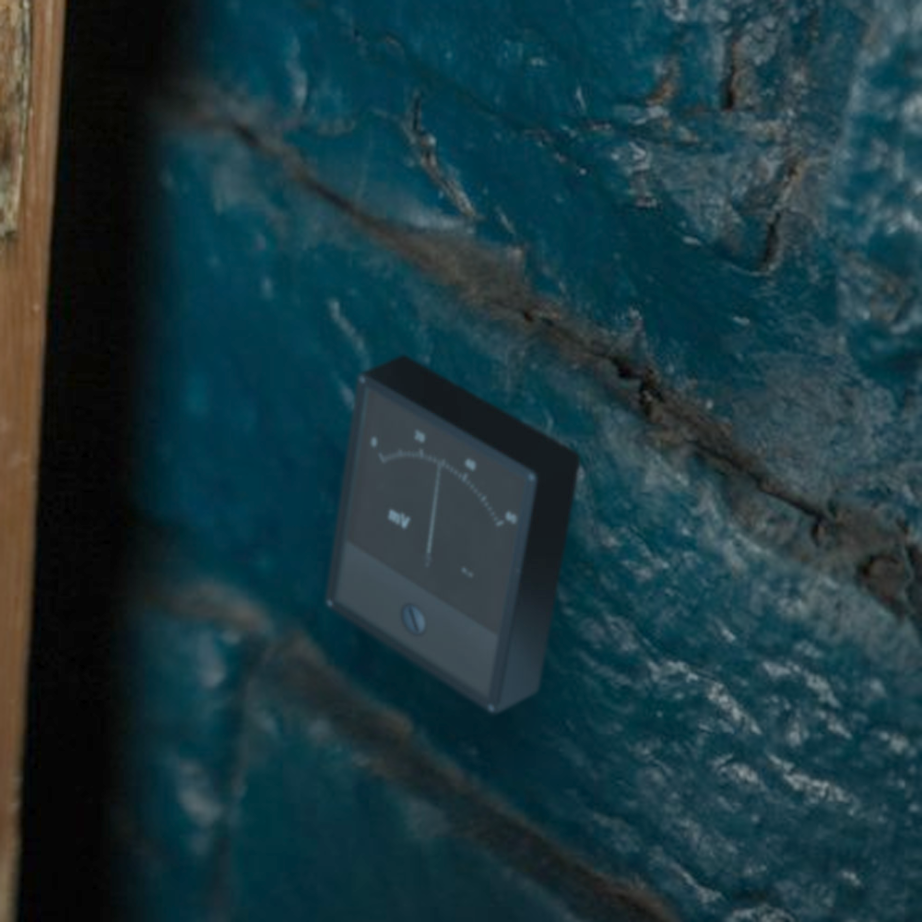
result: 30,mV
